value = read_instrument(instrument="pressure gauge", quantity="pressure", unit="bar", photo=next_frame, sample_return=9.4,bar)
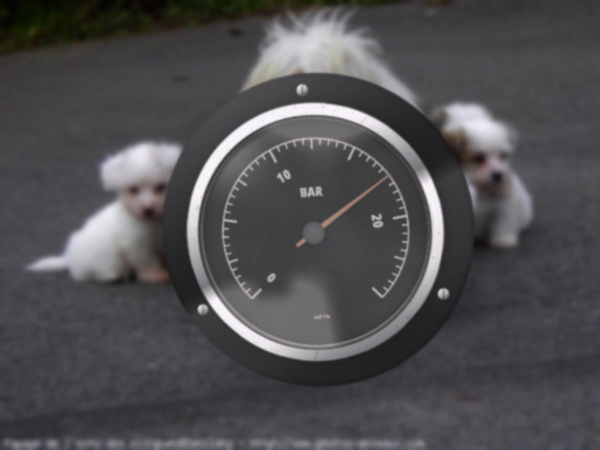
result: 17.5,bar
